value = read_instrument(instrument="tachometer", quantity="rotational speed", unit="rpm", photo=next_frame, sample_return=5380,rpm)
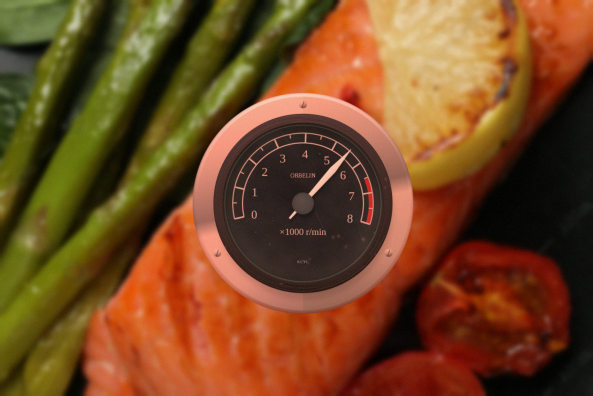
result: 5500,rpm
